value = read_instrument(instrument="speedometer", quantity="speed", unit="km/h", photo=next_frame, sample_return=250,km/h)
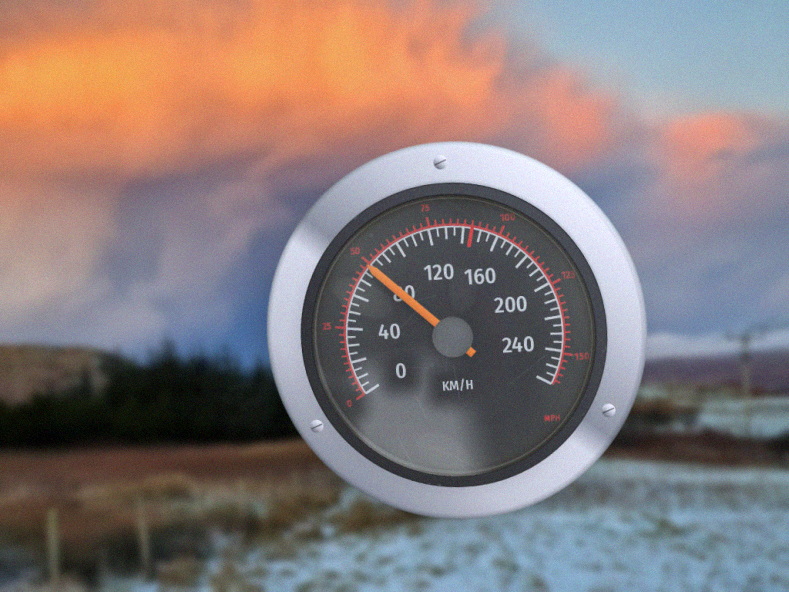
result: 80,km/h
